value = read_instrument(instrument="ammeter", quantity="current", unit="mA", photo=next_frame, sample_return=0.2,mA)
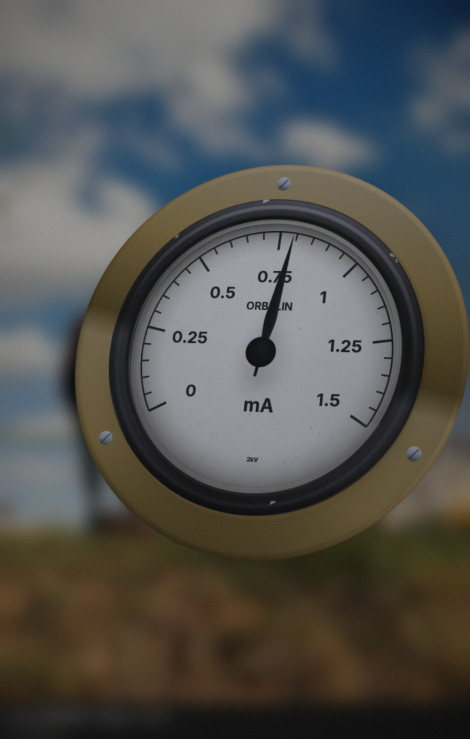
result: 0.8,mA
